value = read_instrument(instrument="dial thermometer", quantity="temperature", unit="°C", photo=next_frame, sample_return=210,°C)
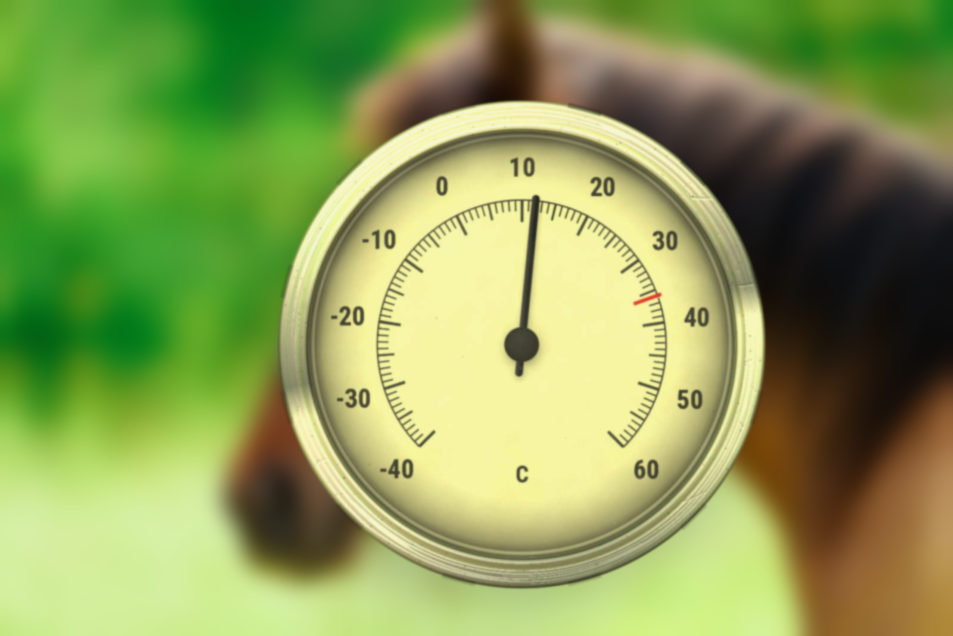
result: 12,°C
